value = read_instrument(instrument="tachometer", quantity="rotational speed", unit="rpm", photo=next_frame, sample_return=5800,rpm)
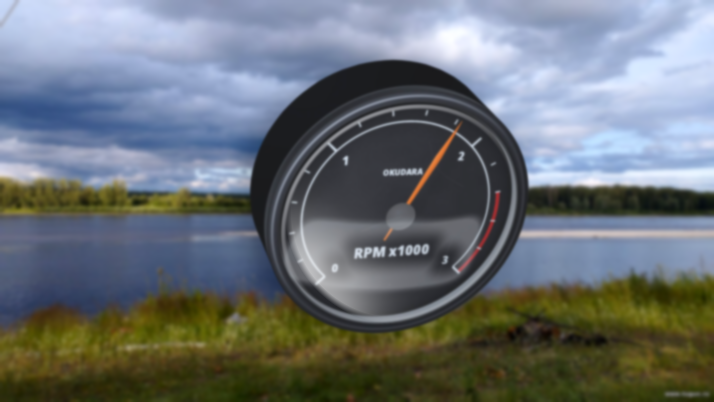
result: 1800,rpm
